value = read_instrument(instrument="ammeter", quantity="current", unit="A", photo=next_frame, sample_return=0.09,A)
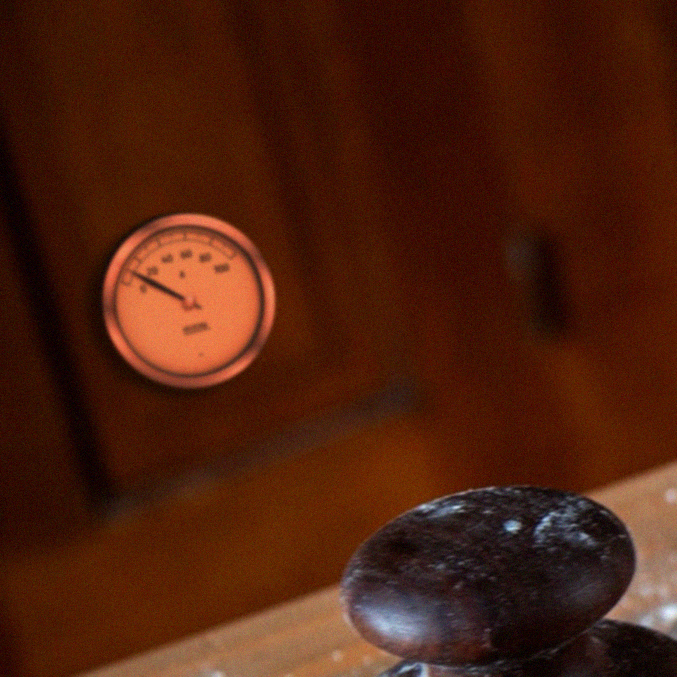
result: 10,A
